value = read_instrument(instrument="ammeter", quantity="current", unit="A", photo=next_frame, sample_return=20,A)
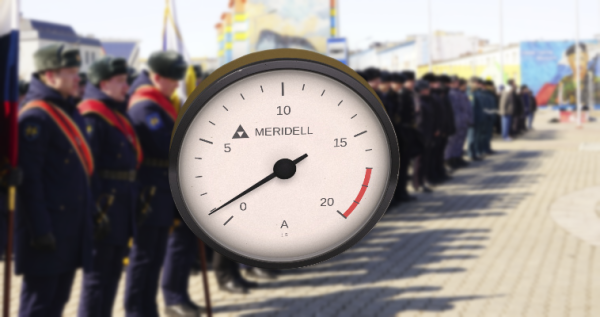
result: 1,A
